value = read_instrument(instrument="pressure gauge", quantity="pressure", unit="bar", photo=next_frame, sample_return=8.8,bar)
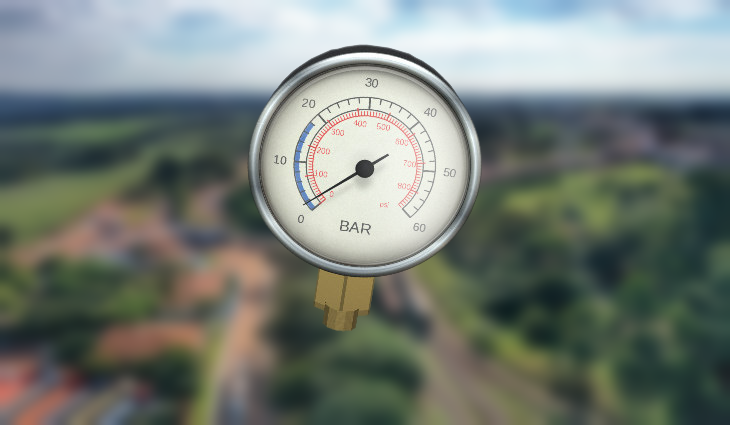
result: 2,bar
